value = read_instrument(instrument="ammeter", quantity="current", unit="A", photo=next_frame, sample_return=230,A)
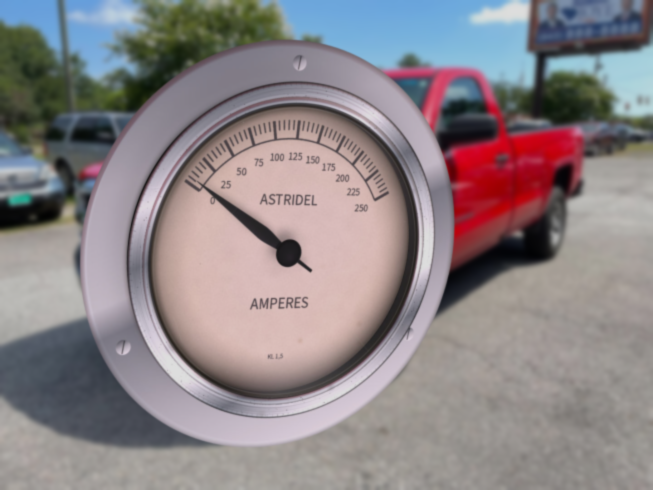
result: 5,A
